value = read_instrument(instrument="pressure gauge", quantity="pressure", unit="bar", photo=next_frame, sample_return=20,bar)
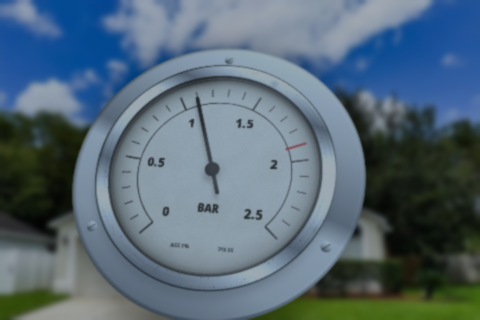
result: 1.1,bar
